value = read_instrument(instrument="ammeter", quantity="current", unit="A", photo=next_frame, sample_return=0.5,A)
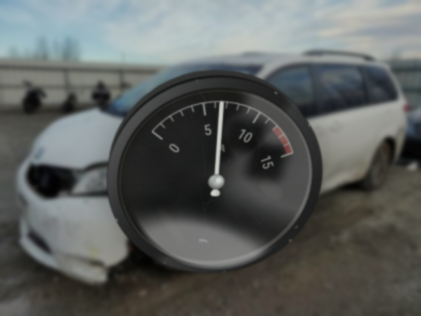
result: 6.5,A
